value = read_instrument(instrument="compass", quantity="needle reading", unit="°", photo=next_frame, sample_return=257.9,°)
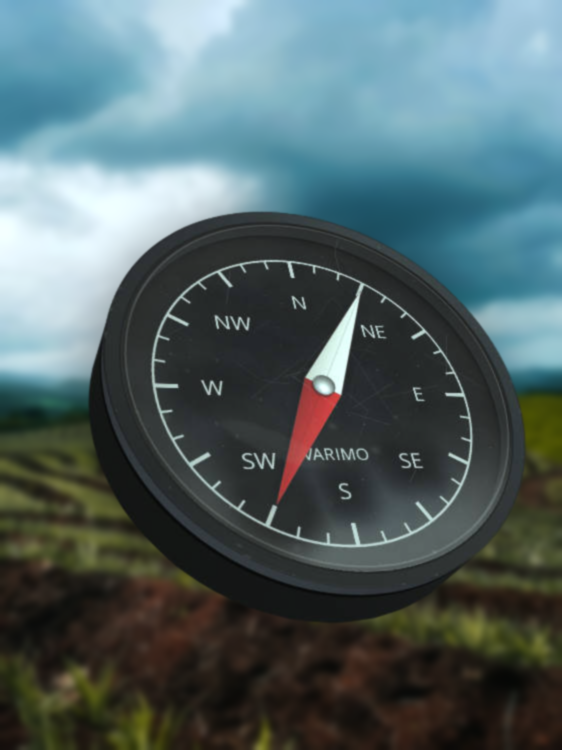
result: 210,°
